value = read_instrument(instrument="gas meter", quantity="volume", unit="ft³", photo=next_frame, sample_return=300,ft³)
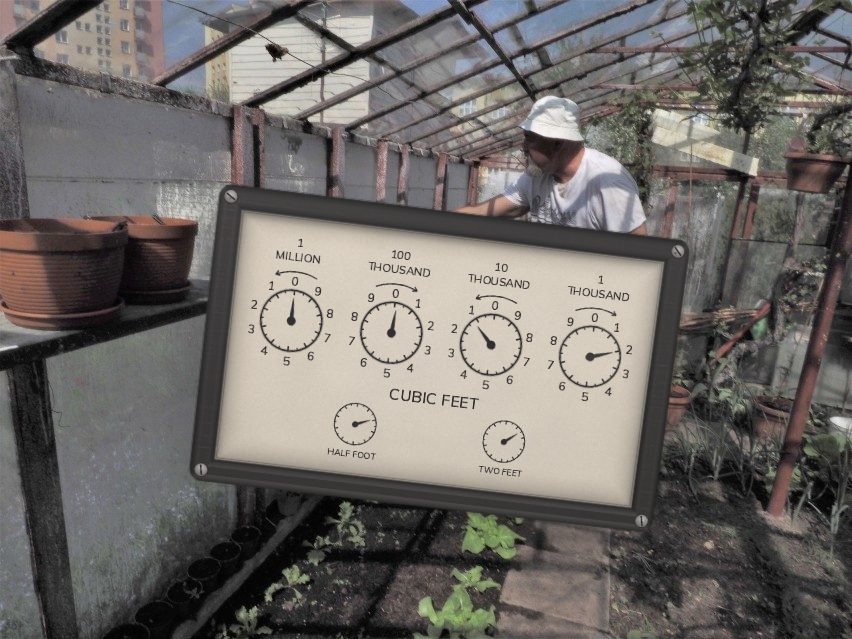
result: 1200,ft³
